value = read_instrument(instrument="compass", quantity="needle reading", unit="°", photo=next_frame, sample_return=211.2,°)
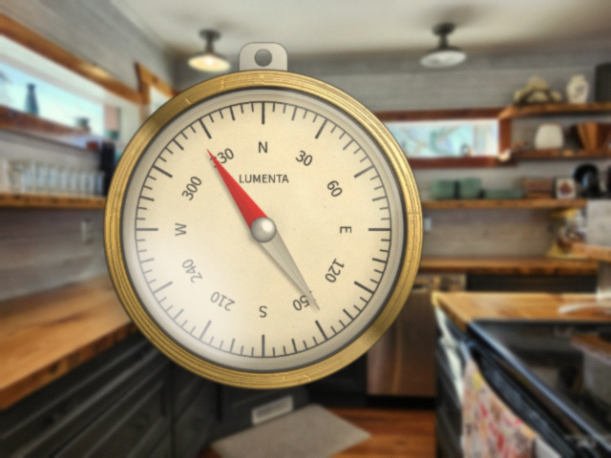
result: 325,°
